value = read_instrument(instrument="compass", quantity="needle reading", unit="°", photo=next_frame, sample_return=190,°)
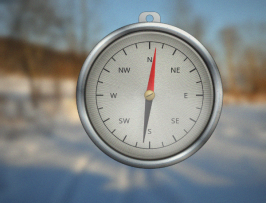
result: 7.5,°
